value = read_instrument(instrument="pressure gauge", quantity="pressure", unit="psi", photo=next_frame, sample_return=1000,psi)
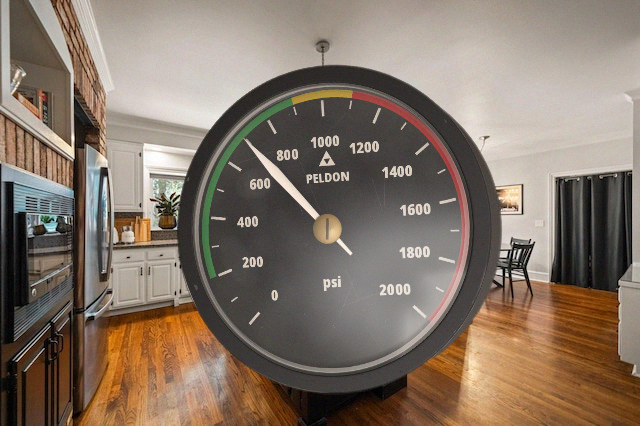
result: 700,psi
